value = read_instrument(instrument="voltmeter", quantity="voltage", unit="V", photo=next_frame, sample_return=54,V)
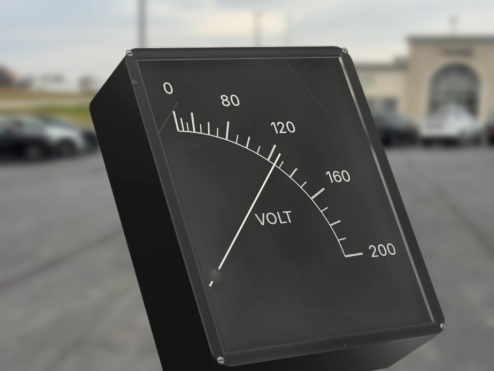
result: 125,V
